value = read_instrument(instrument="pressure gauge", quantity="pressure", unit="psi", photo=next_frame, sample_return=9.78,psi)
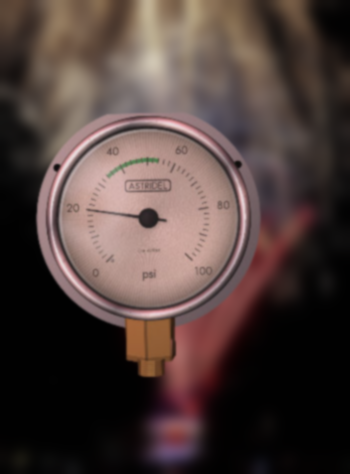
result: 20,psi
